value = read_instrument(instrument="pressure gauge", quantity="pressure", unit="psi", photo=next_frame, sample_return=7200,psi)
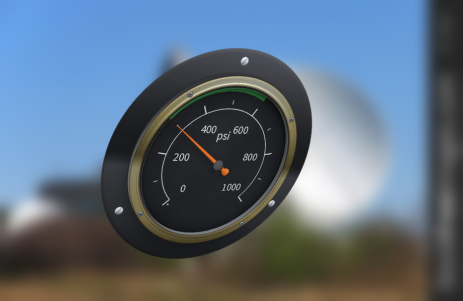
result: 300,psi
